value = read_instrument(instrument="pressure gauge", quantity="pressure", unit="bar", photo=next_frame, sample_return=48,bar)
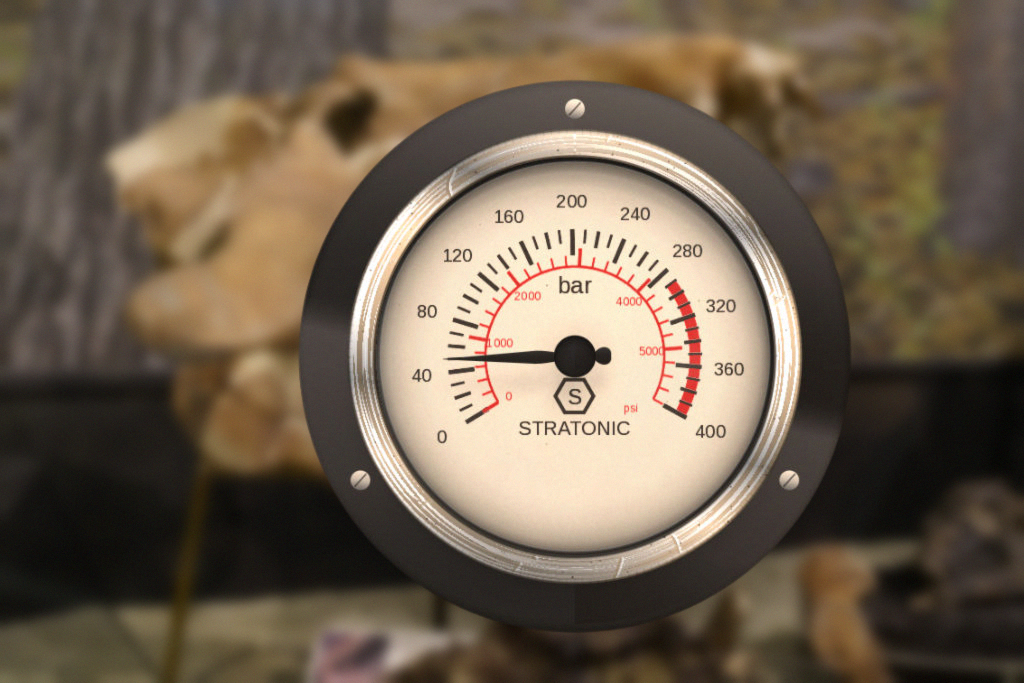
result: 50,bar
